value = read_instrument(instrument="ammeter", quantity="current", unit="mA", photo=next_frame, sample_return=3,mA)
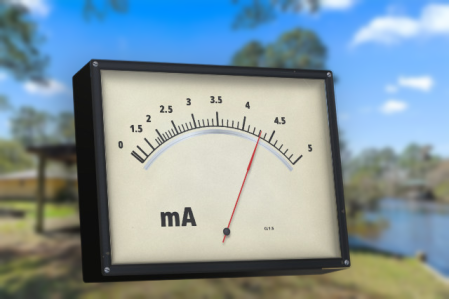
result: 4.3,mA
